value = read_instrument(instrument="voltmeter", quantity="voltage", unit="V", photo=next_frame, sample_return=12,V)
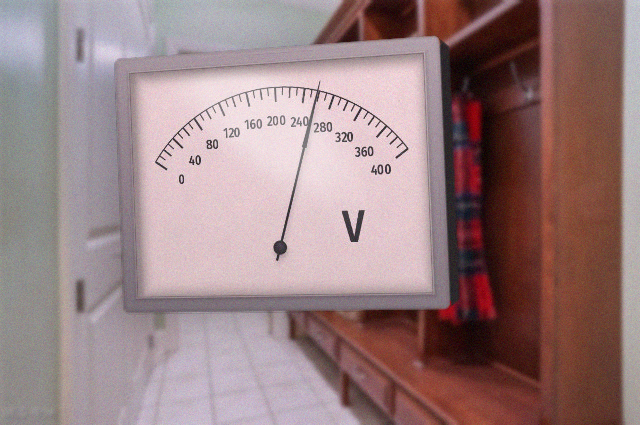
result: 260,V
